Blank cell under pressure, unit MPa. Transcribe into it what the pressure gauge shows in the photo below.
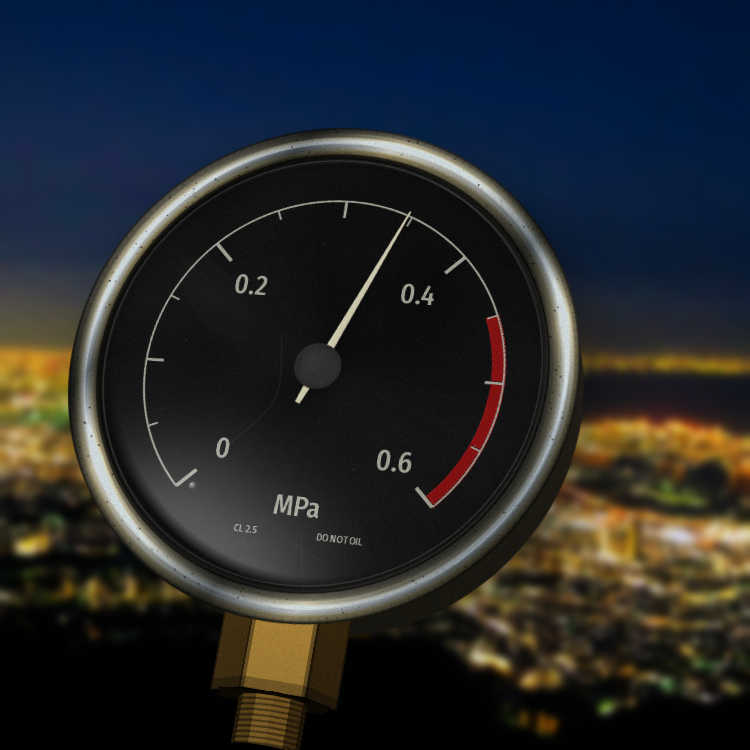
0.35 MPa
